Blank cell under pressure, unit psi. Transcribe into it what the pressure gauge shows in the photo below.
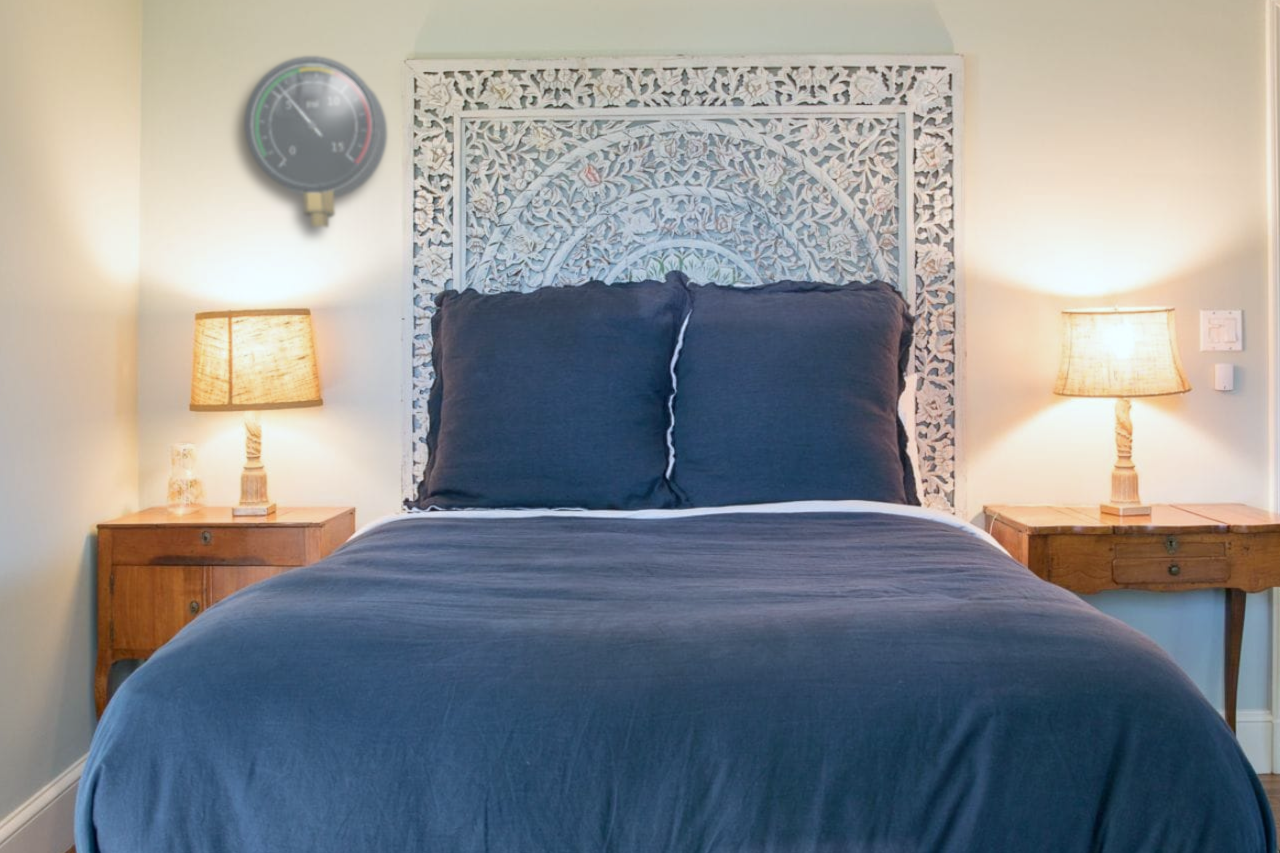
5.5 psi
